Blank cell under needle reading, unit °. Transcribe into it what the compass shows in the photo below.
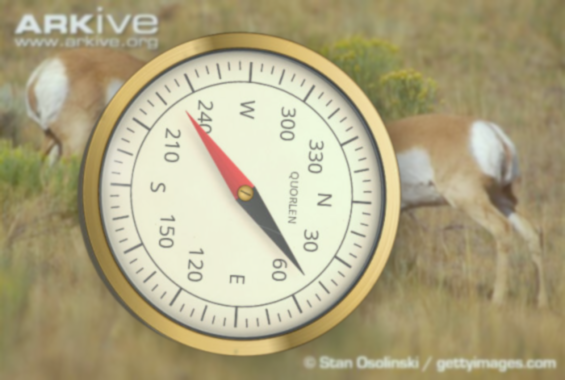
230 °
